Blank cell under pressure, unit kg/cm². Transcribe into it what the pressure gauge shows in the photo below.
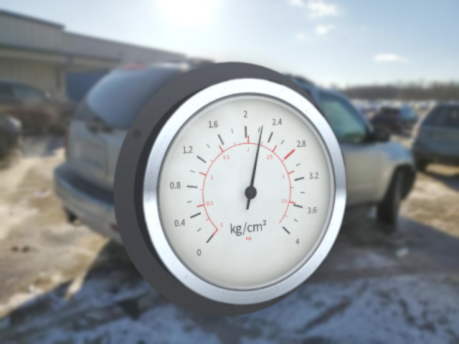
2.2 kg/cm²
